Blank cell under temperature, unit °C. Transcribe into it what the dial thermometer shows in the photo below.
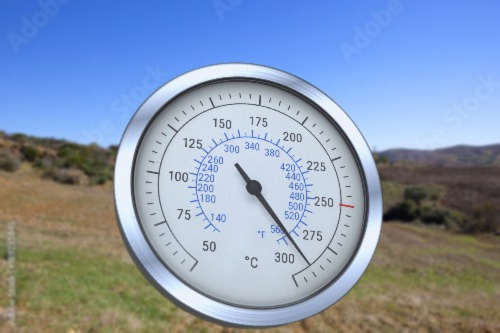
290 °C
